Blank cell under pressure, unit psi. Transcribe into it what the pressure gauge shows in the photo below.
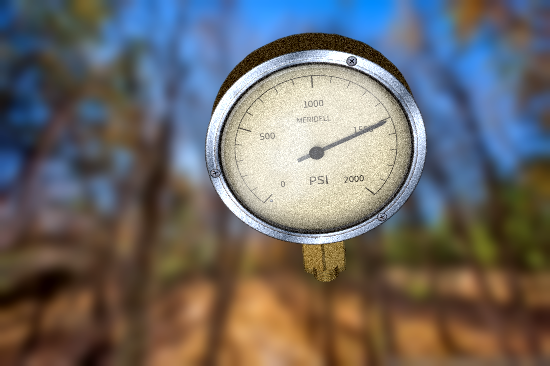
1500 psi
